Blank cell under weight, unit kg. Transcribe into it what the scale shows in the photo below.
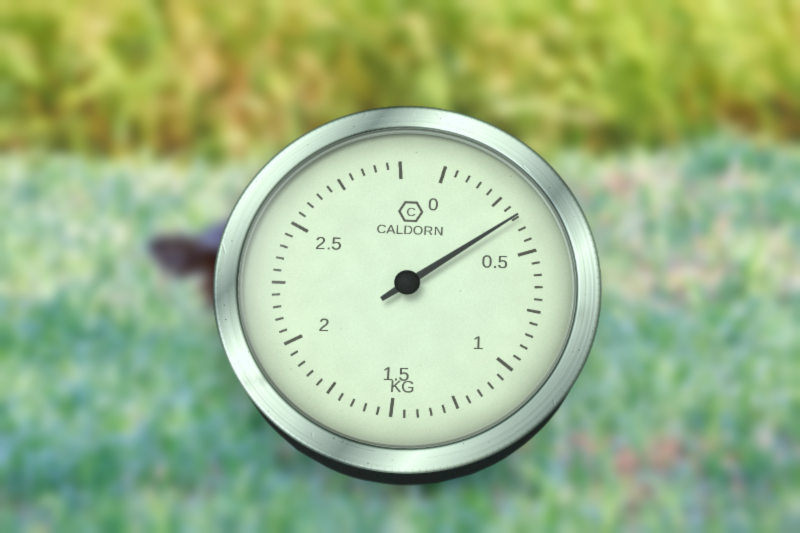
0.35 kg
